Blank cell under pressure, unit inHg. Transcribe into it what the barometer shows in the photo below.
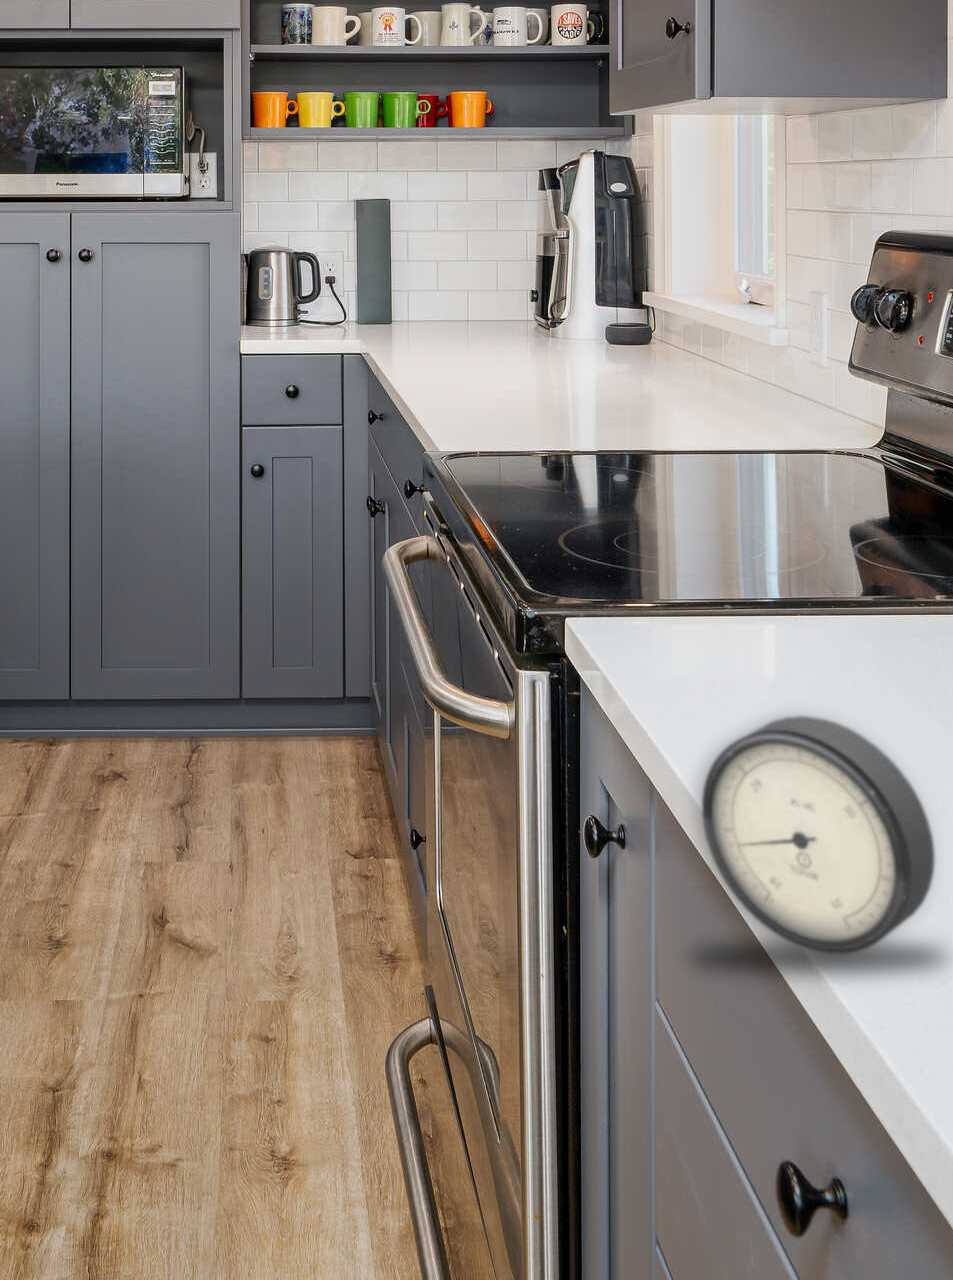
28.4 inHg
